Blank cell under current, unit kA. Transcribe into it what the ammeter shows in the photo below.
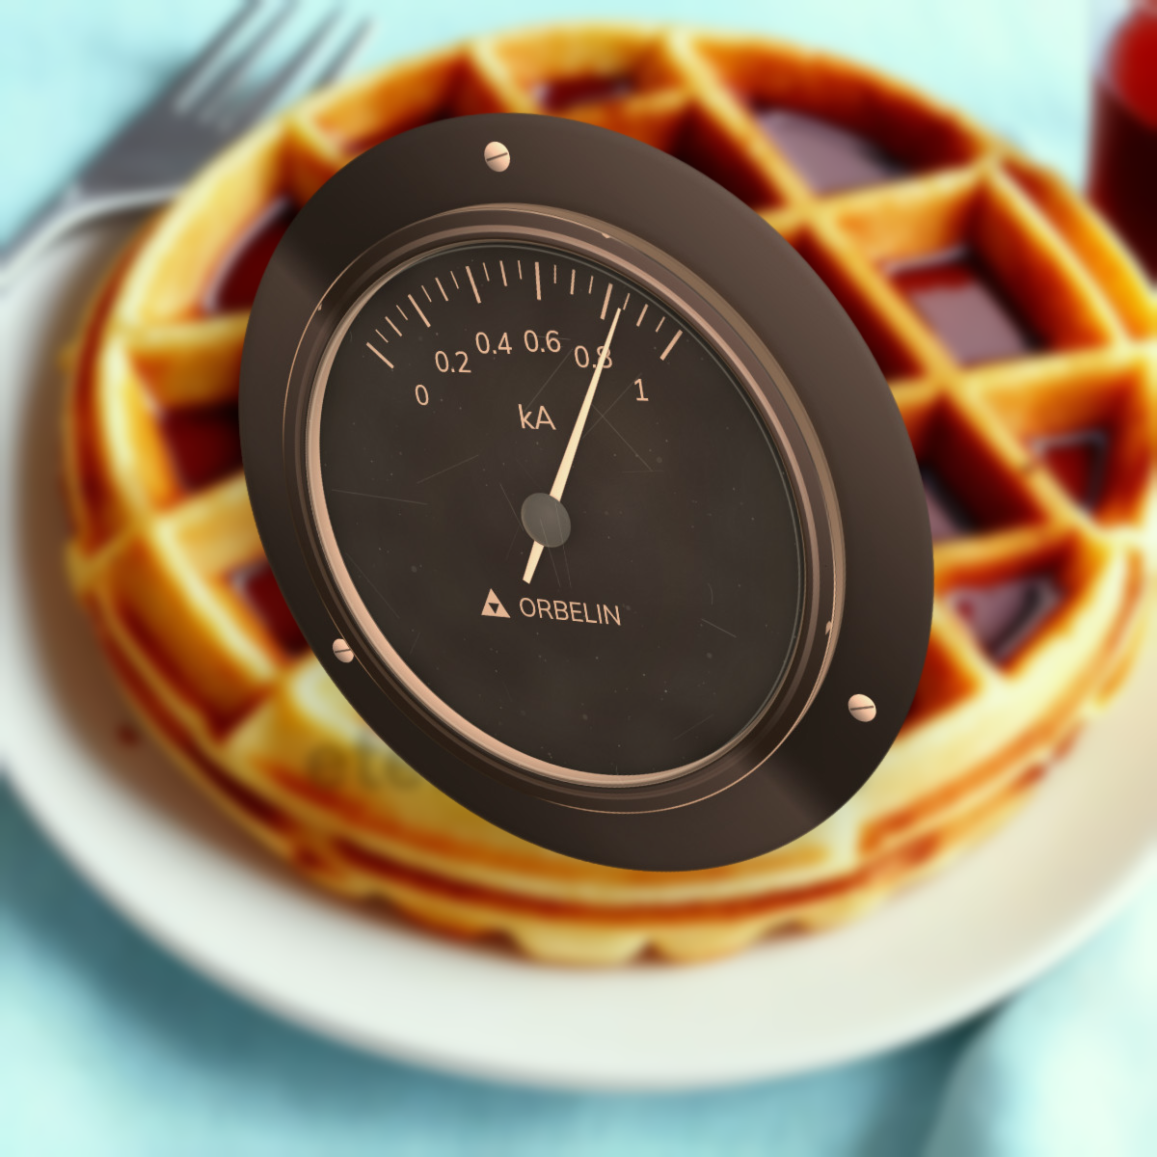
0.85 kA
